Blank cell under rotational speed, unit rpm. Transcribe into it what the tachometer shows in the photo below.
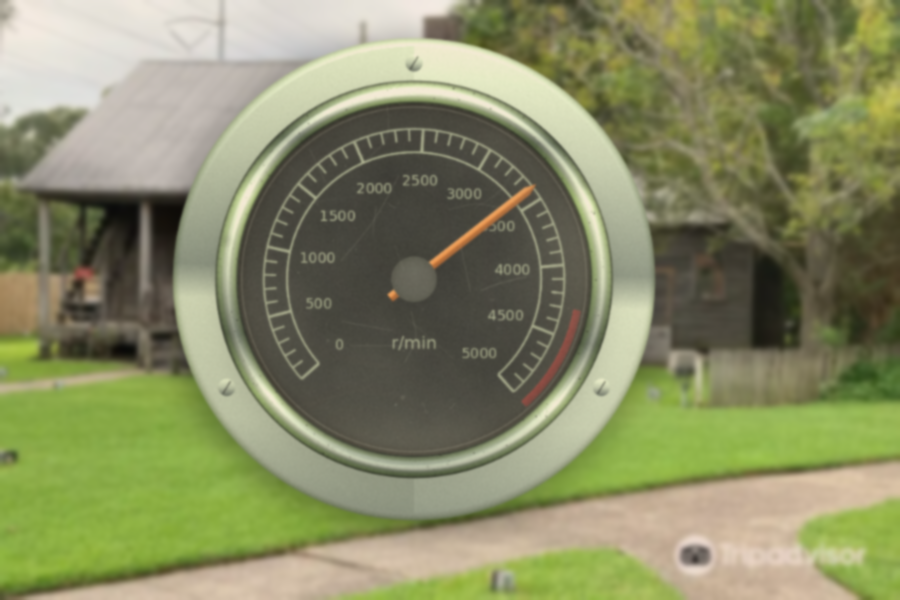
3400 rpm
